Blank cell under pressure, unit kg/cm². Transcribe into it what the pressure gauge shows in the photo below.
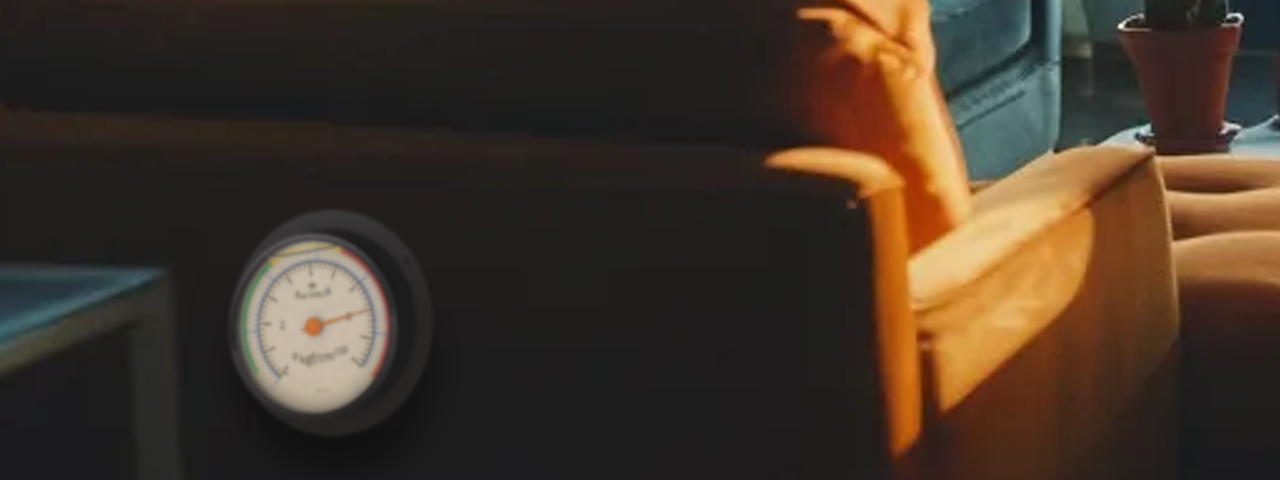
8 kg/cm²
